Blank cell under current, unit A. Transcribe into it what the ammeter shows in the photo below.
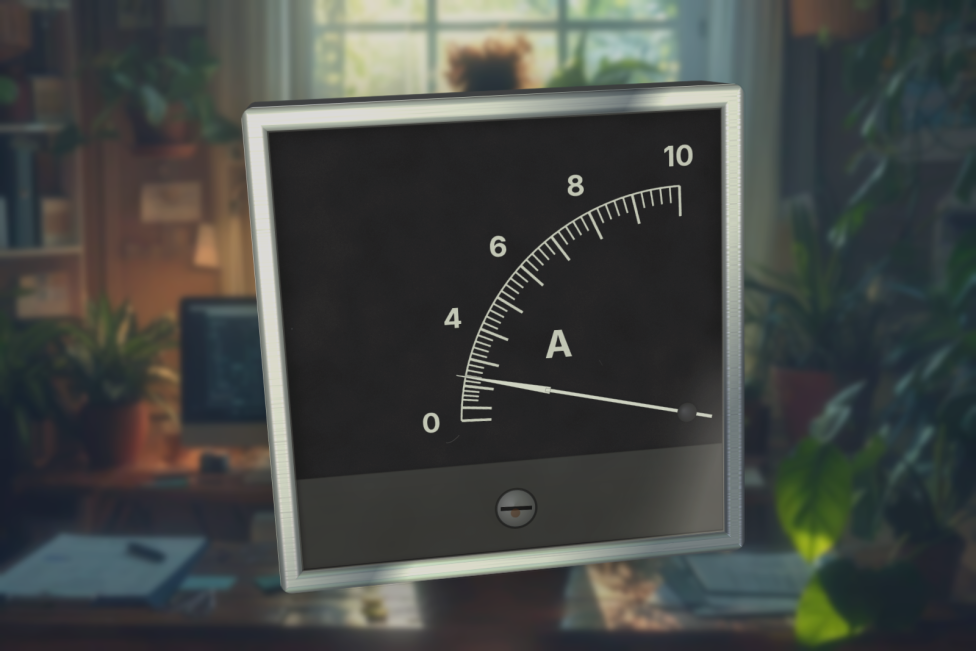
2.4 A
